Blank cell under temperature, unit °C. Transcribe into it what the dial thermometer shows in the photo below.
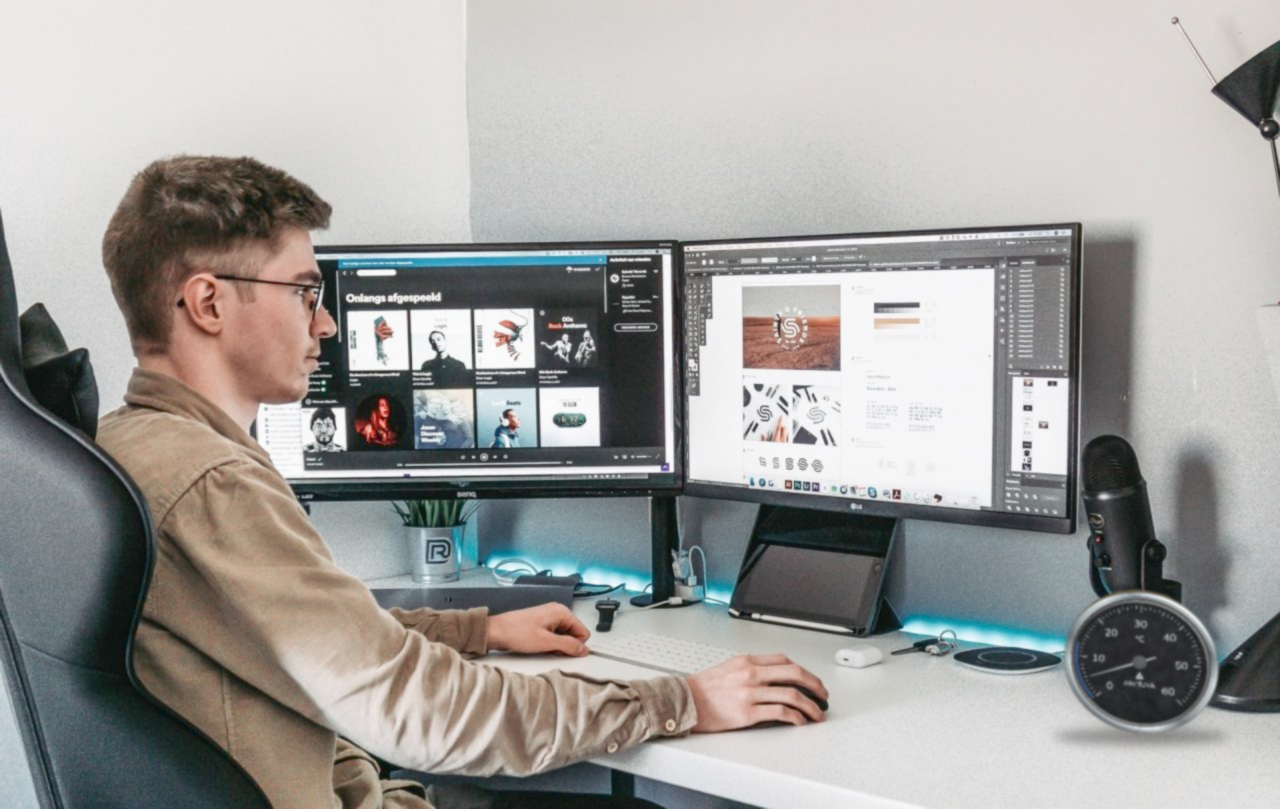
5 °C
